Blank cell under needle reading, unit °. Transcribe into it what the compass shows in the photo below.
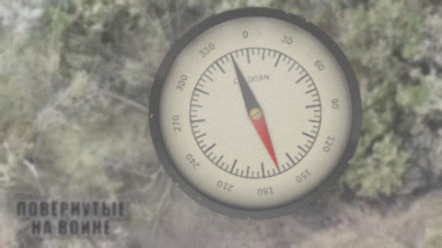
165 °
